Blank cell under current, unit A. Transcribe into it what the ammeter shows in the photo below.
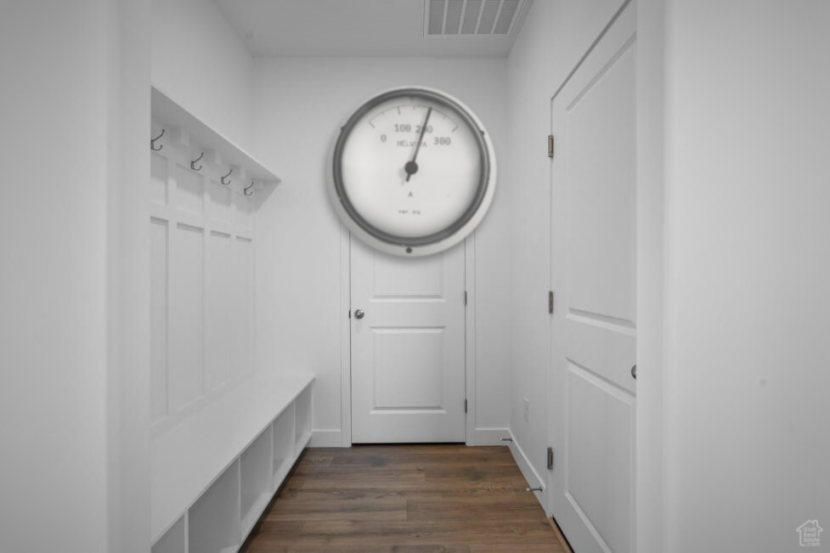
200 A
